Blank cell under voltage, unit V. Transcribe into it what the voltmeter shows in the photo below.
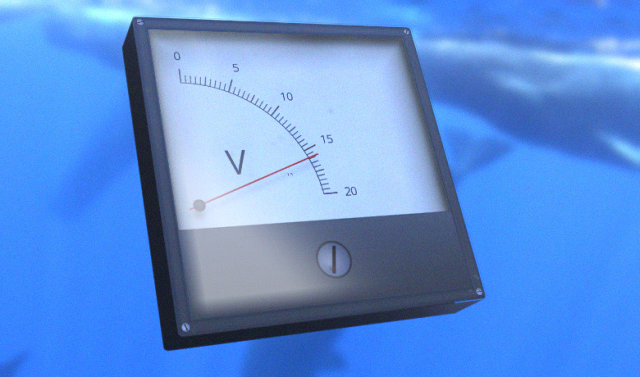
16 V
